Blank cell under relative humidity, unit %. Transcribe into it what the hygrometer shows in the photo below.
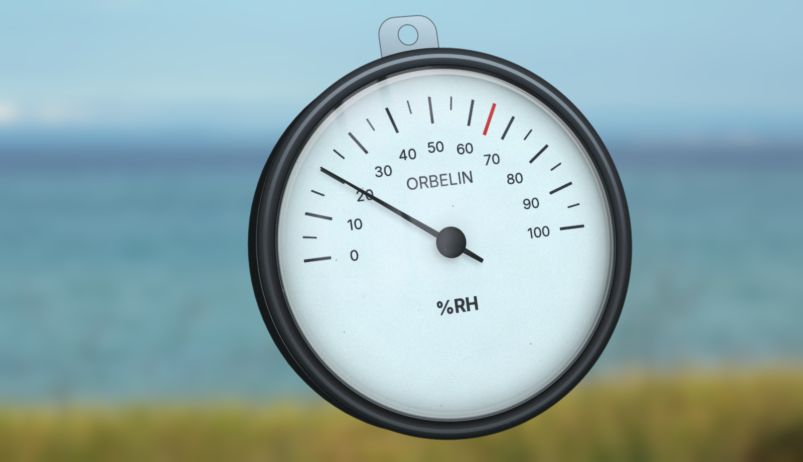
20 %
